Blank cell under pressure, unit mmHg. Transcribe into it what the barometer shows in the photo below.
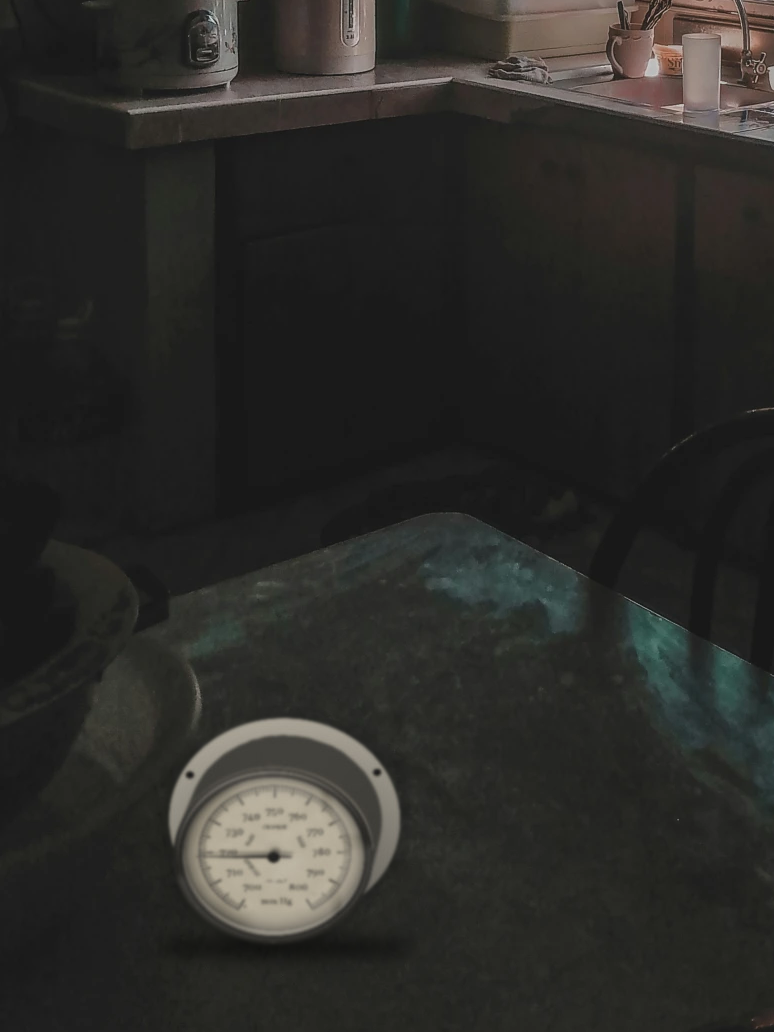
720 mmHg
